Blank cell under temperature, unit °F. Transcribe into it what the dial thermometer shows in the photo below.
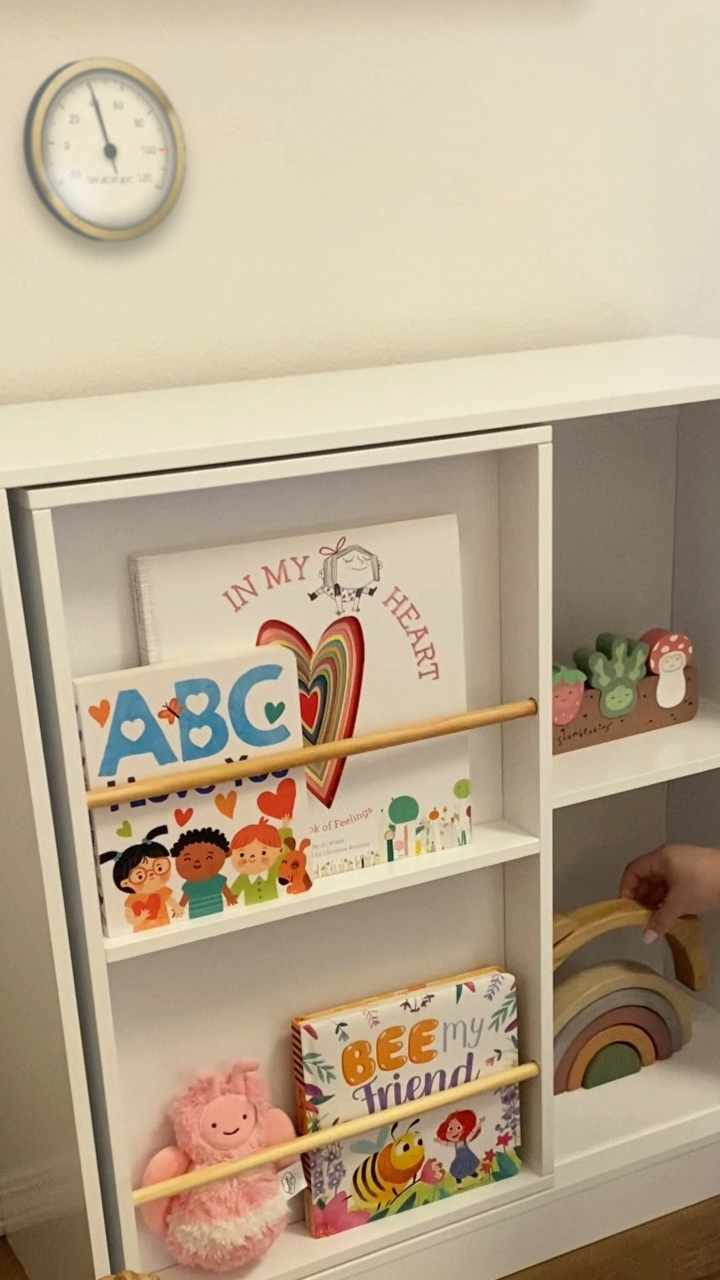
40 °F
